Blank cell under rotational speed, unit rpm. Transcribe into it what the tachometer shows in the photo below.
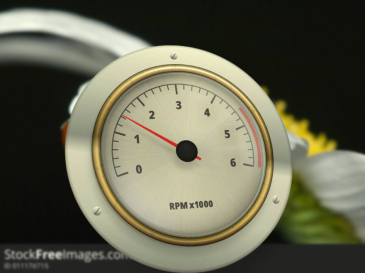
1400 rpm
